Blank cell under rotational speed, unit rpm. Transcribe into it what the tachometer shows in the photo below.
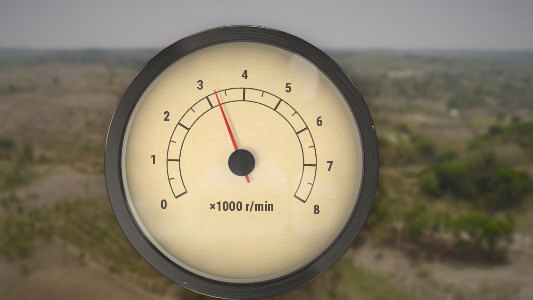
3250 rpm
